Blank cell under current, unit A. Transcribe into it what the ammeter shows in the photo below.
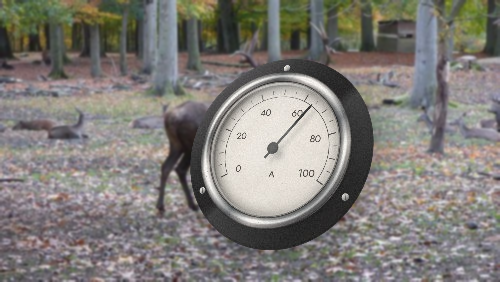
65 A
